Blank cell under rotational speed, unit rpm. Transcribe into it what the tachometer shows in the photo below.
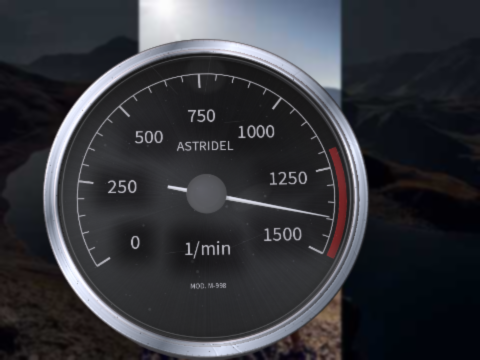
1400 rpm
